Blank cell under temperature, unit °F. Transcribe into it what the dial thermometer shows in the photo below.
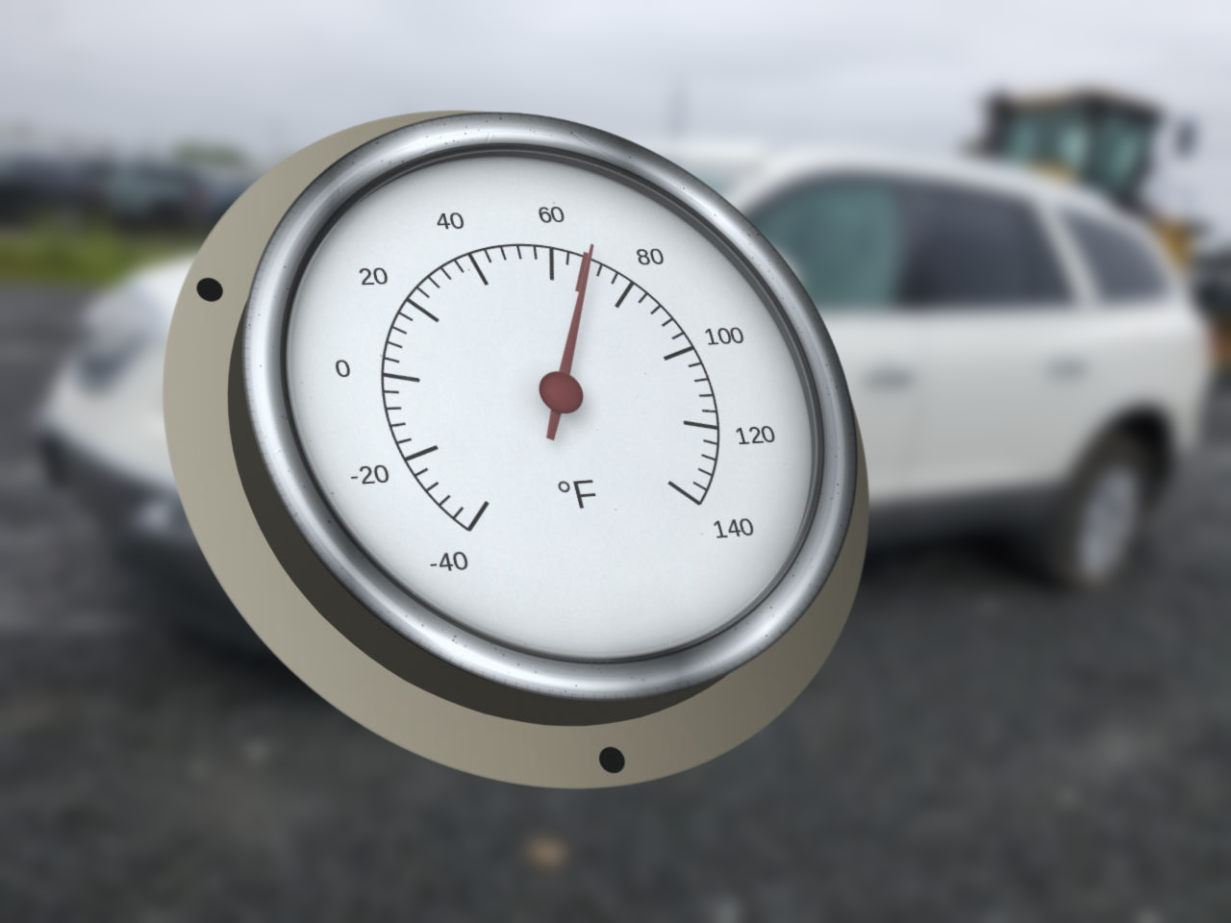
68 °F
